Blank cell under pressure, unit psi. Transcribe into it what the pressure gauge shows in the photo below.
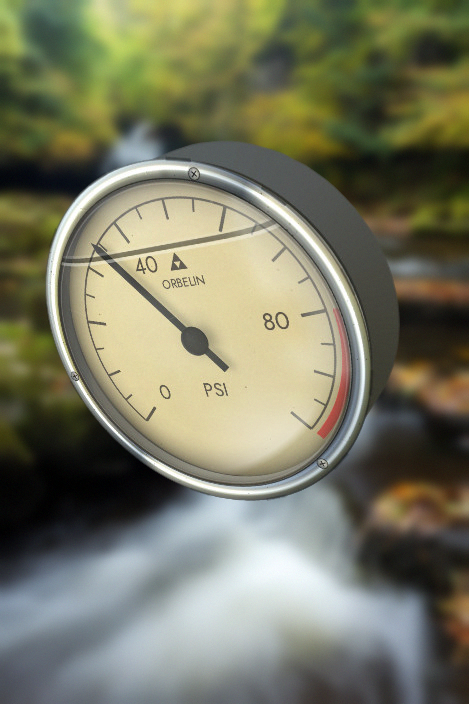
35 psi
